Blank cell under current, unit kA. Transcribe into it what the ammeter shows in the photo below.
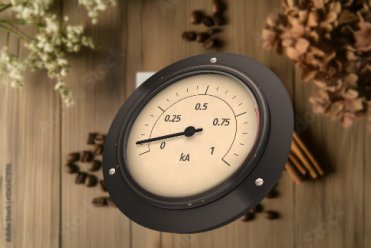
0.05 kA
